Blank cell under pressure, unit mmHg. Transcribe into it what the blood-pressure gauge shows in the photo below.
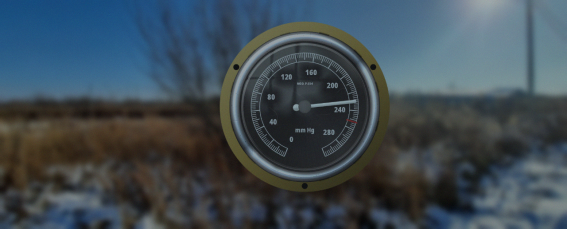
230 mmHg
